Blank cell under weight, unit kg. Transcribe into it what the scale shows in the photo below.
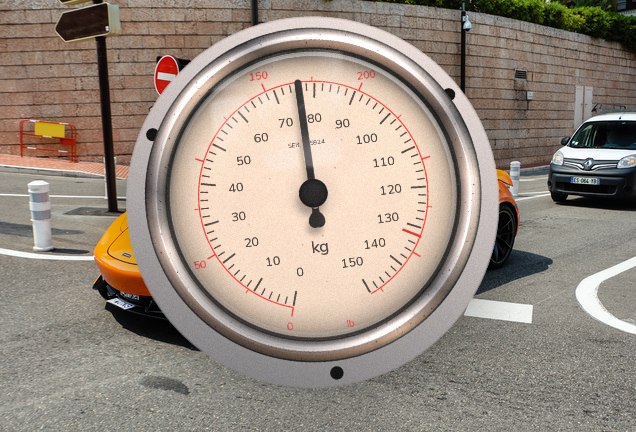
76 kg
